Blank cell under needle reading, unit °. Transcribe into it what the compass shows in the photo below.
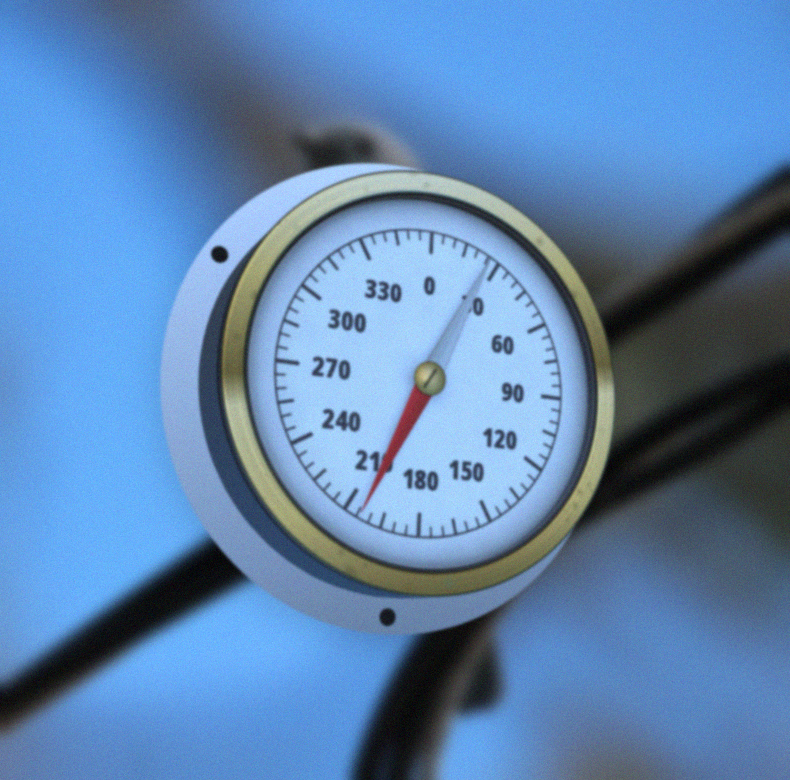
205 °
